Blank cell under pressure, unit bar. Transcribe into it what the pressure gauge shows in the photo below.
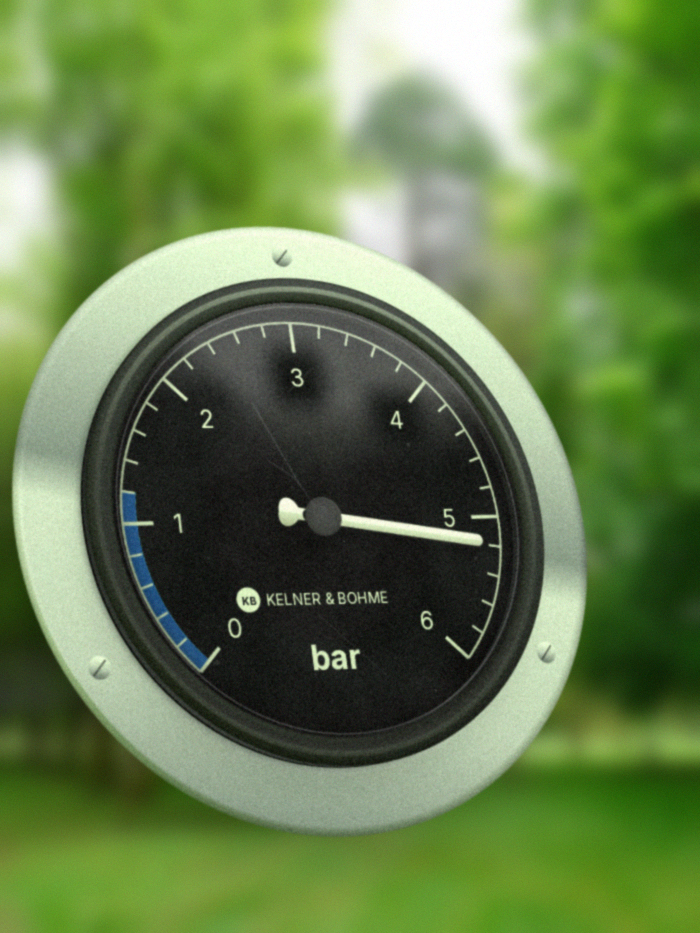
5.2 bar
